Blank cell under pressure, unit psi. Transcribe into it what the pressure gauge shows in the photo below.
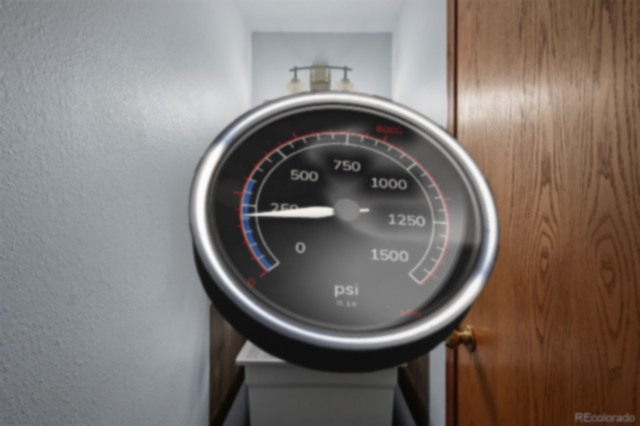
200 psi
